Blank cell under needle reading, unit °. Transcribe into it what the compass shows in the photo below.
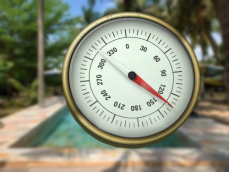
135 °
